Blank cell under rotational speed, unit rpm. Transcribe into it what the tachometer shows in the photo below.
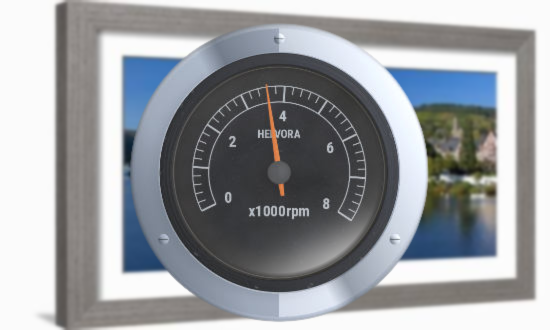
3600 rpm
